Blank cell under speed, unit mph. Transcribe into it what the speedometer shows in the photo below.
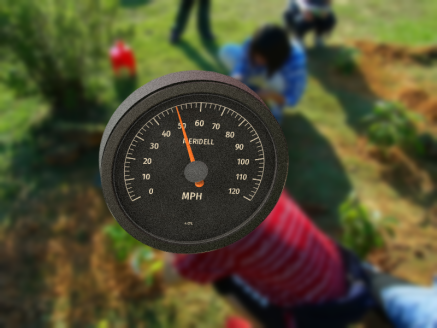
50 mph
